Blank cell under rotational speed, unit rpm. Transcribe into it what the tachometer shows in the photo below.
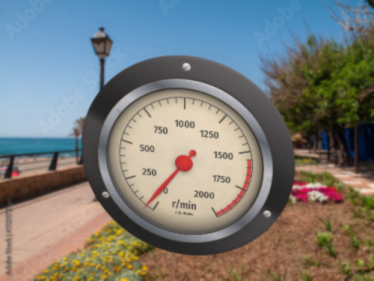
50 rpm
